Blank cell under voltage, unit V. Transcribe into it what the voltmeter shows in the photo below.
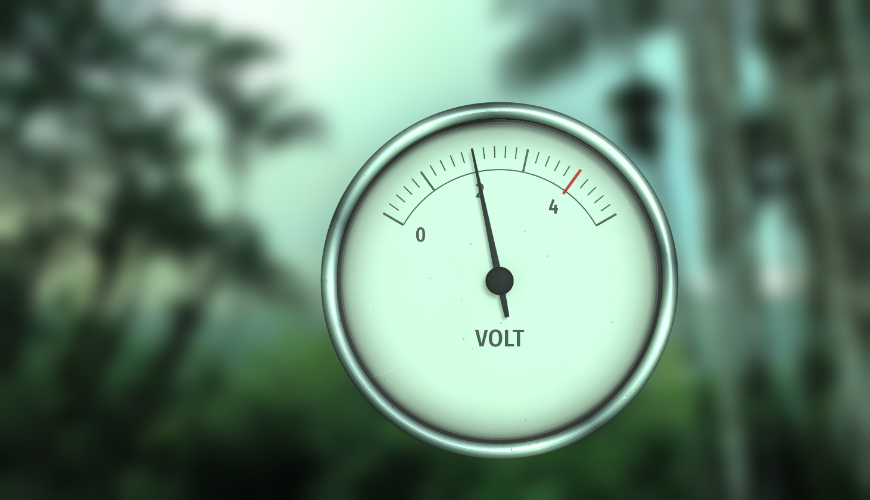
2 V
